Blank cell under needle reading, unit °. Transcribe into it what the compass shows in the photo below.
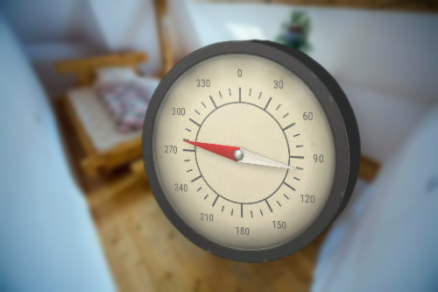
280 °
